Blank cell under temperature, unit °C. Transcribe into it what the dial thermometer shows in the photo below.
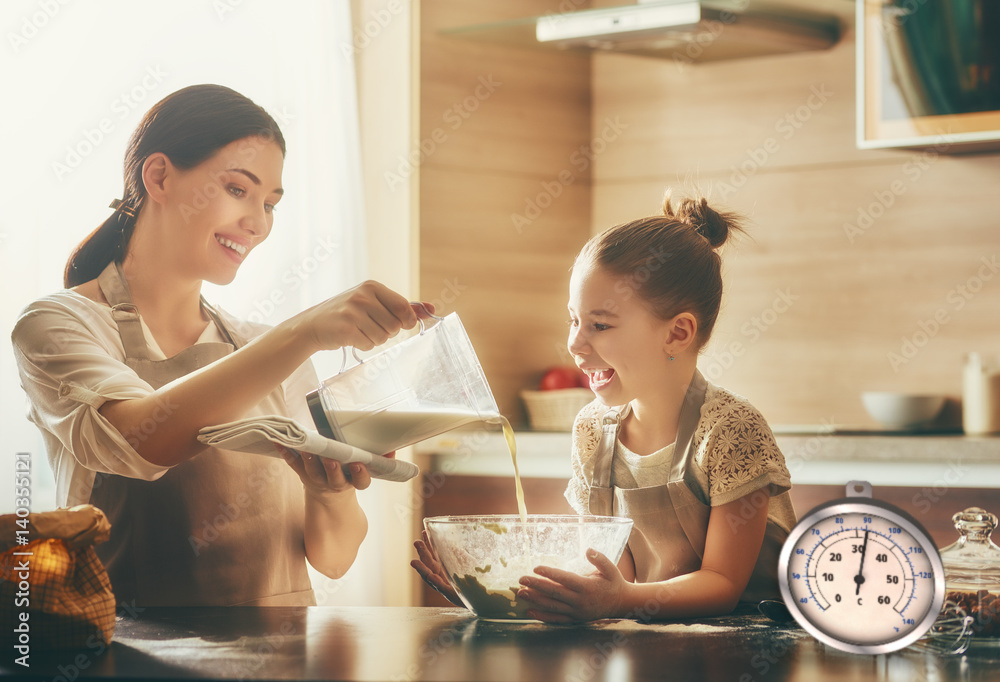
32.5 °C
